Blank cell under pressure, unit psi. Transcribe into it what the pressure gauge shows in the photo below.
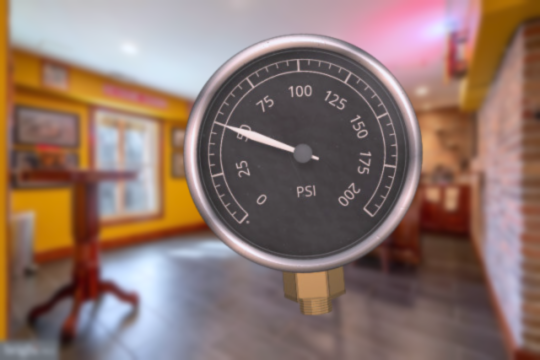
50 psi
